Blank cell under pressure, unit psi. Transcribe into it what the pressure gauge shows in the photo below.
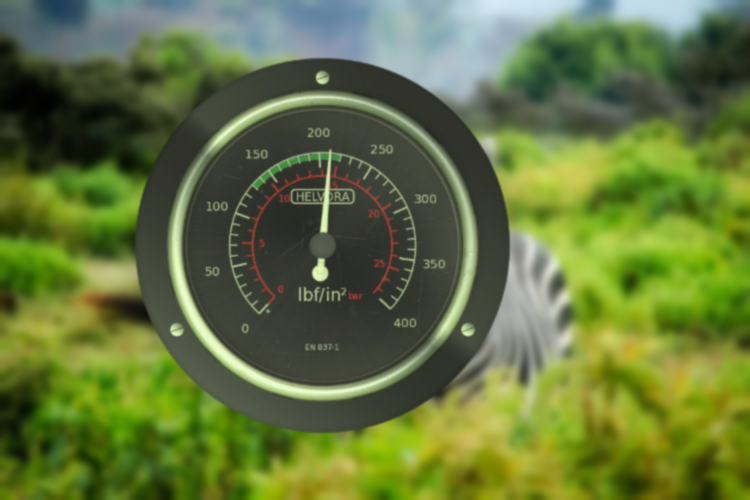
210 psi
